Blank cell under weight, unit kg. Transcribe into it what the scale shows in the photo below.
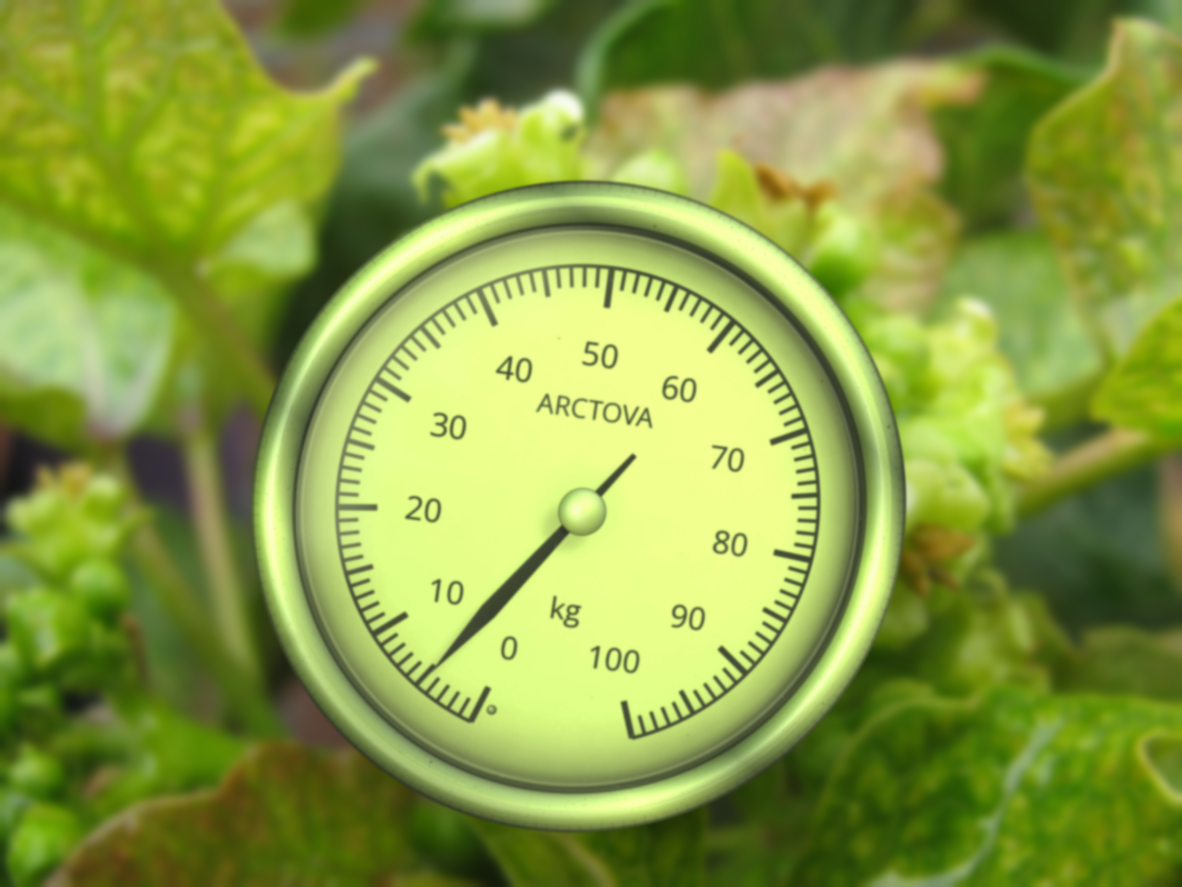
5 kg
